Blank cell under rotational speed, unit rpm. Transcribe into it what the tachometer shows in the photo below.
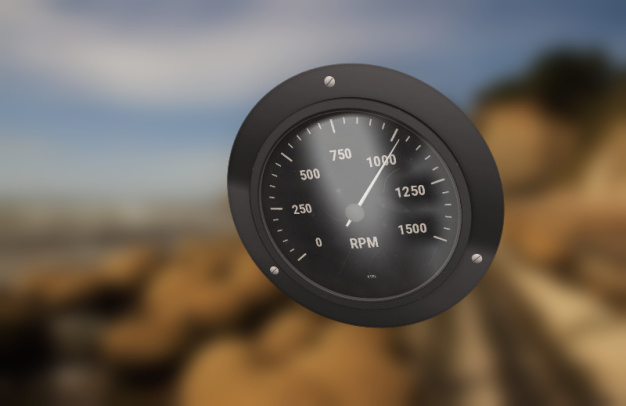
1025 rpm
